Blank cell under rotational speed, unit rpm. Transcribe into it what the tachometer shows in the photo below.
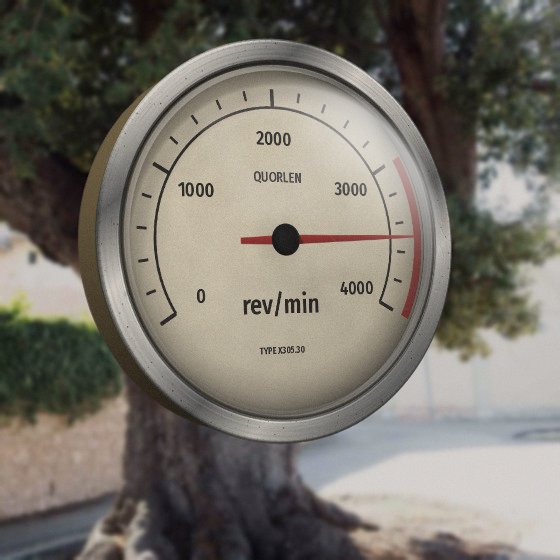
3500 rpm
